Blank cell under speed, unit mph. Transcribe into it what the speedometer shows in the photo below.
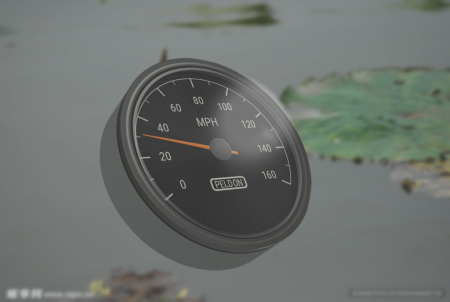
30 mph
